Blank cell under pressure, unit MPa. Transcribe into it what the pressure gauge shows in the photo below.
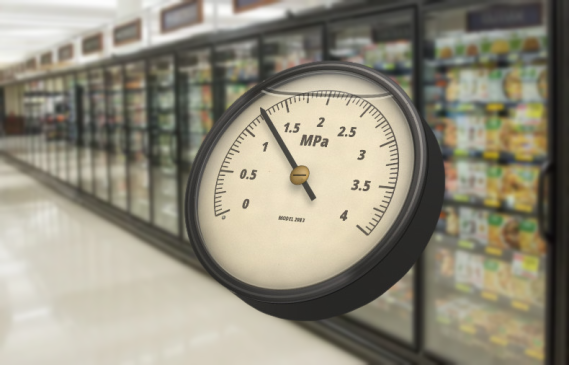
1.25 MPa
